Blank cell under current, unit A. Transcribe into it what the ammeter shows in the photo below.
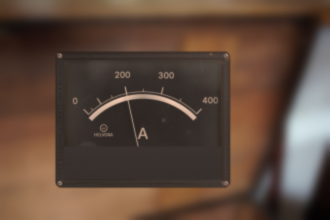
200 A
